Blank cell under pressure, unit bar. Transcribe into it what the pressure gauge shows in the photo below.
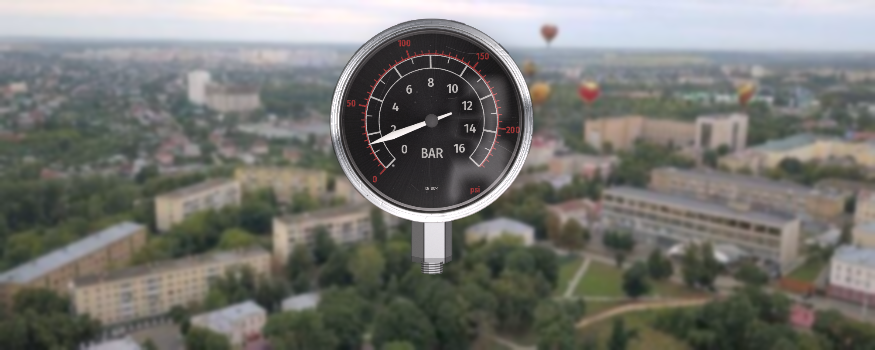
1.5 bar
